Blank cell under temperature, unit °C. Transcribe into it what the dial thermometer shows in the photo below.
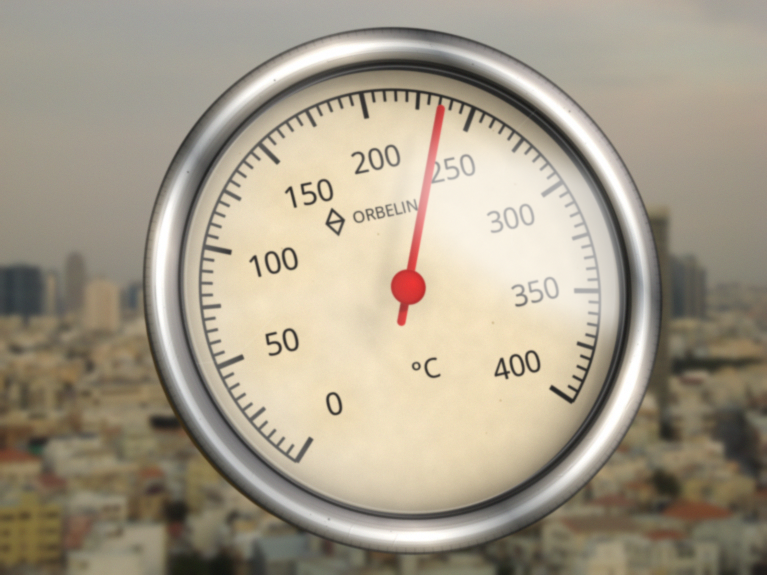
235 °C
